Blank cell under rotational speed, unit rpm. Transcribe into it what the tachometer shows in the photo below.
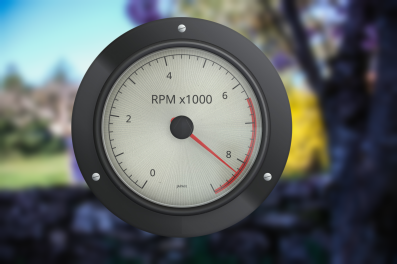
8300 rpm
